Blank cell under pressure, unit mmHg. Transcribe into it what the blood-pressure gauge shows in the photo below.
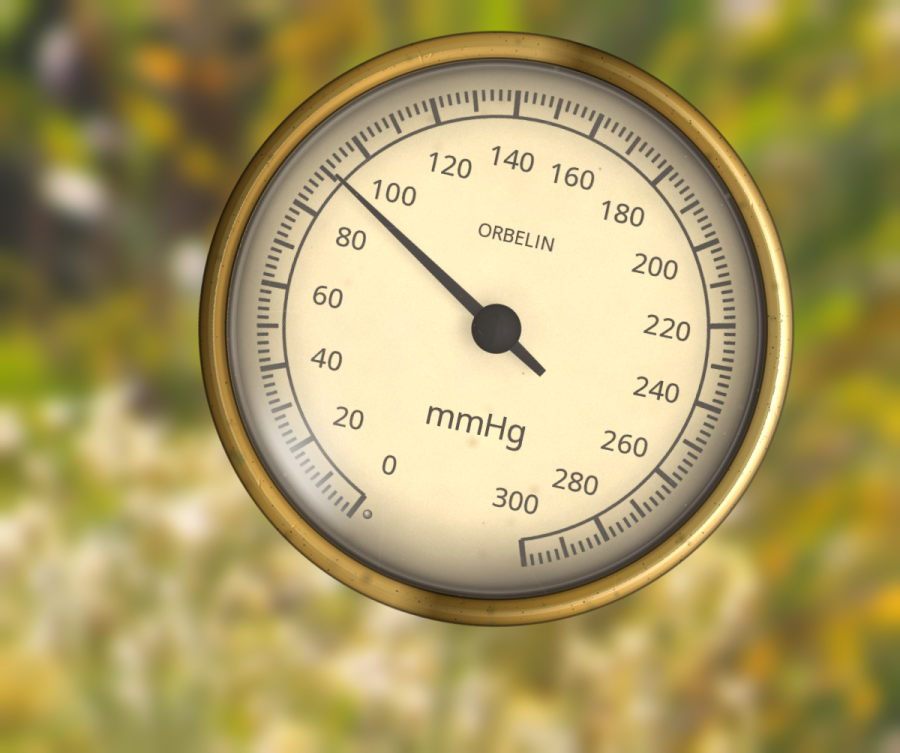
91 mmHg
